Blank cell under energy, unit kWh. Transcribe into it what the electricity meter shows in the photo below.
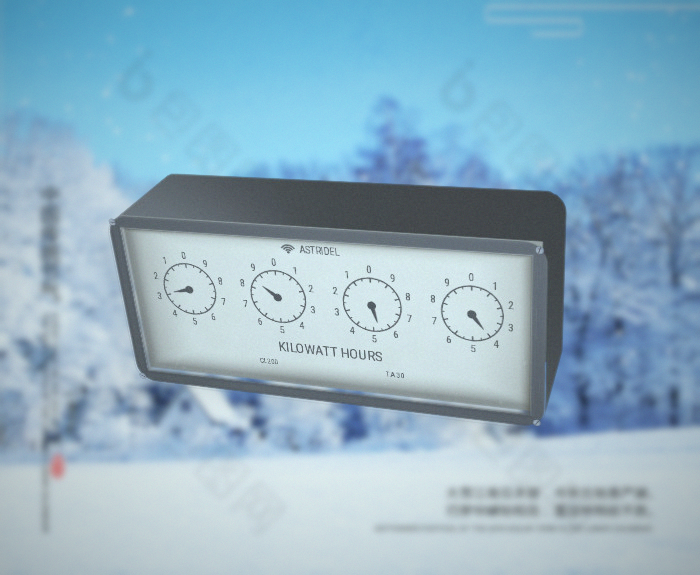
2854 kWh
